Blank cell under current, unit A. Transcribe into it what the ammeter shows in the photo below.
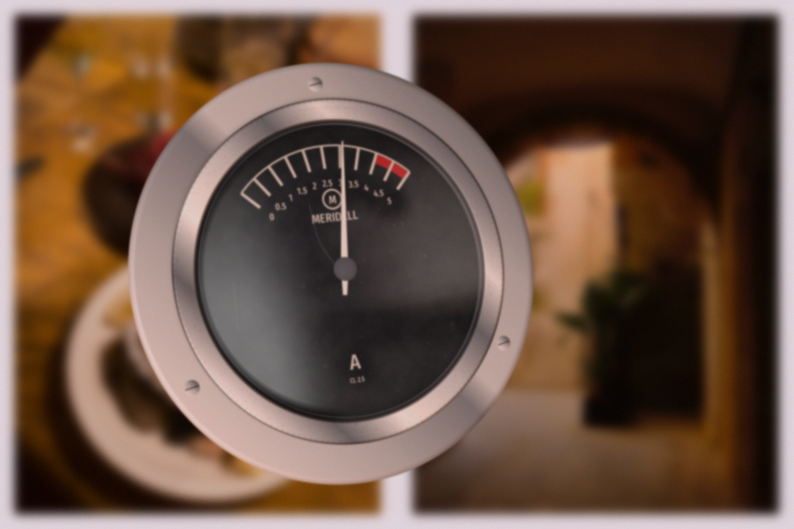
3 A
